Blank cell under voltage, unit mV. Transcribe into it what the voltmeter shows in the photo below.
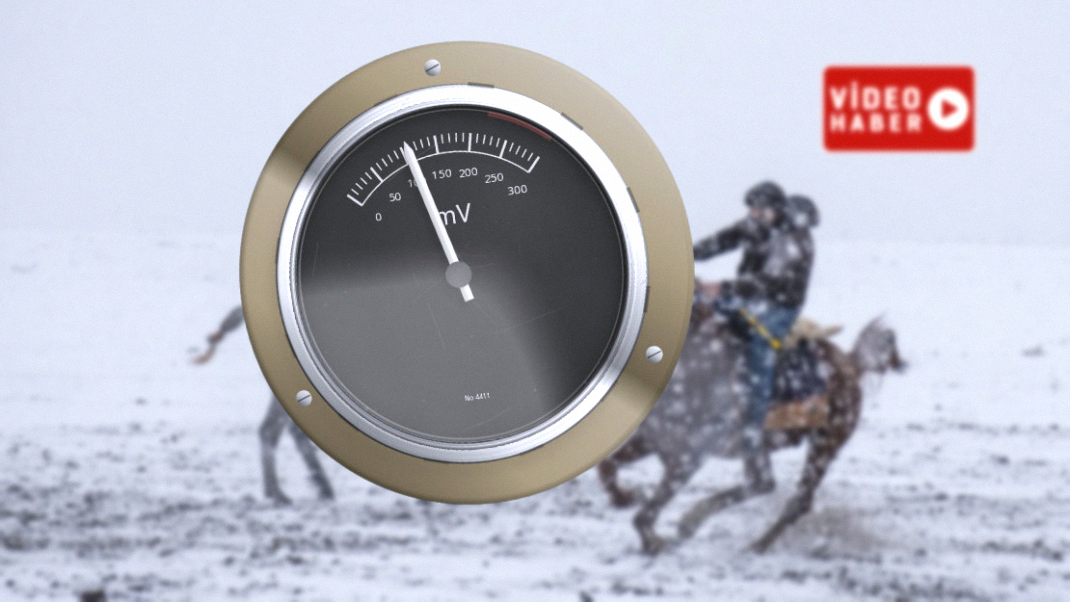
110 mV
